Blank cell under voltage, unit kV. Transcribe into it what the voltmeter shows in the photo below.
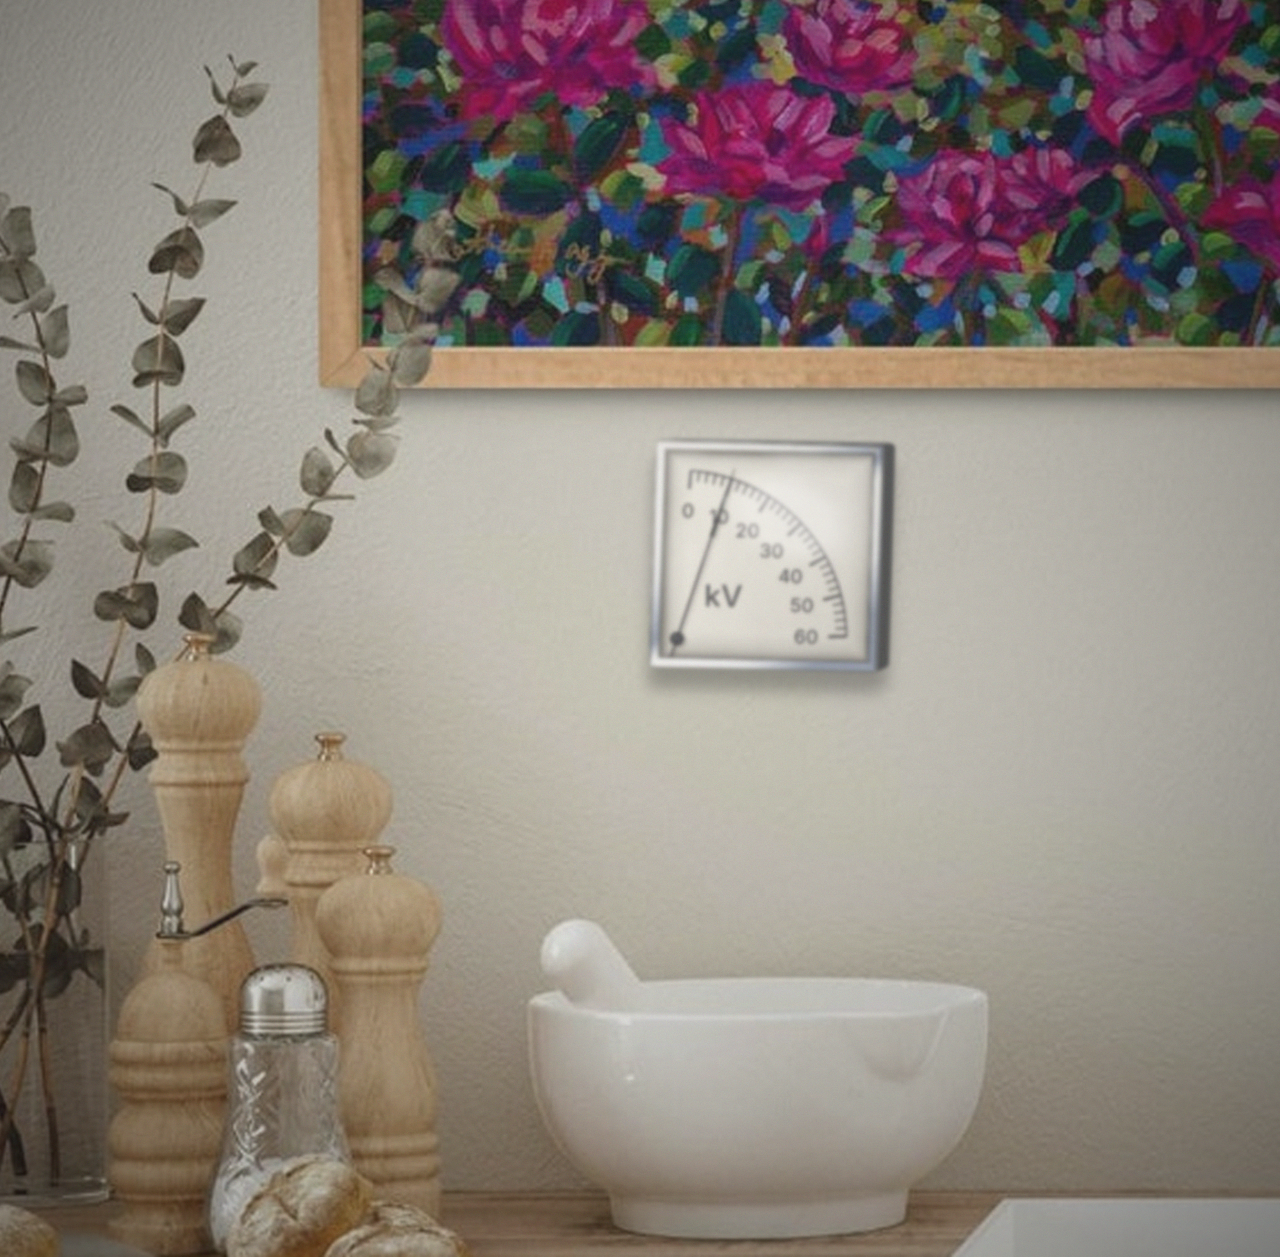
10 kV
